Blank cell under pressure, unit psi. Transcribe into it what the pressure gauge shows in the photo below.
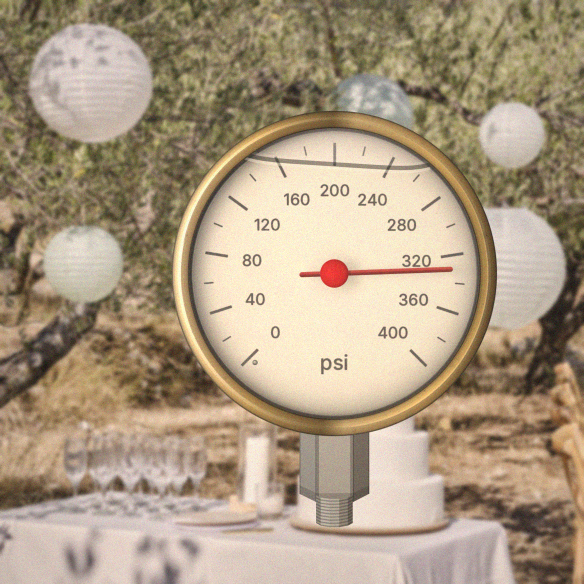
330 psi
